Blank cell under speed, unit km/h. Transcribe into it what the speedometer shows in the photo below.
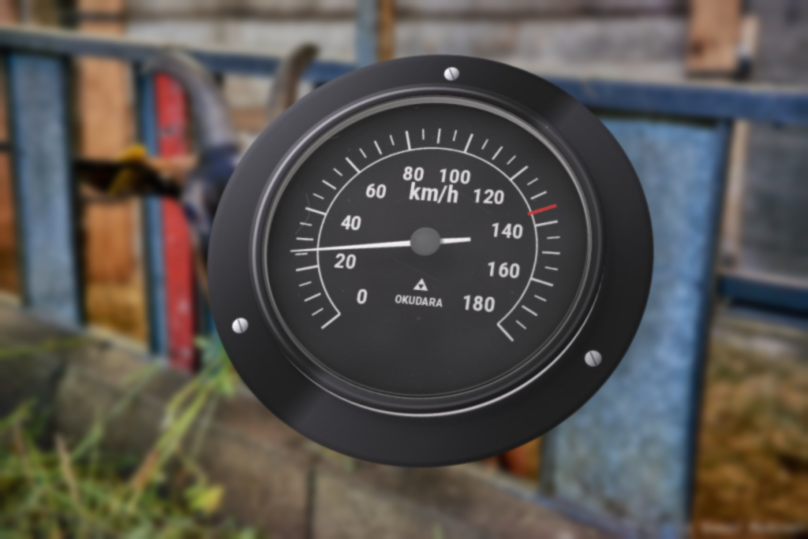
25 km/h
